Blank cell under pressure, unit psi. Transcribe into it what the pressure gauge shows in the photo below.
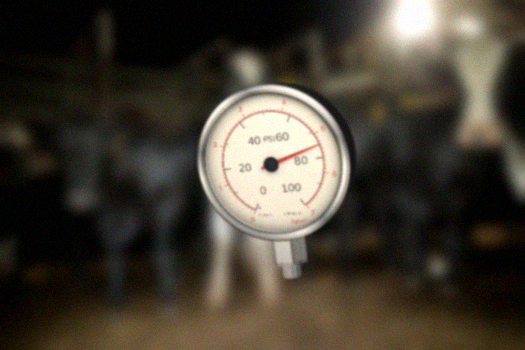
75 psi
